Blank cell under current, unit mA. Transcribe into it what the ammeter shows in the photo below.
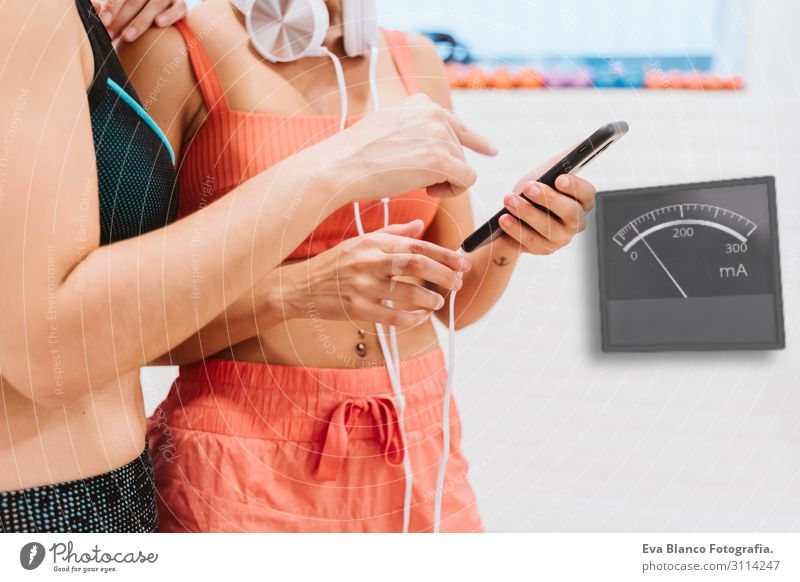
100 mA
